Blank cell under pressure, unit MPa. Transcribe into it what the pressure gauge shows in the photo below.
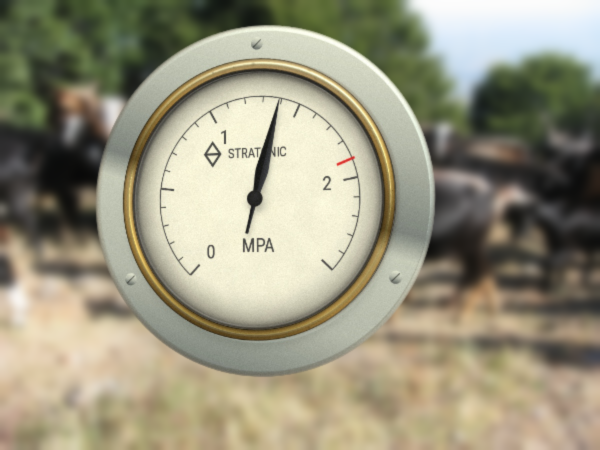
1.4 MPa
